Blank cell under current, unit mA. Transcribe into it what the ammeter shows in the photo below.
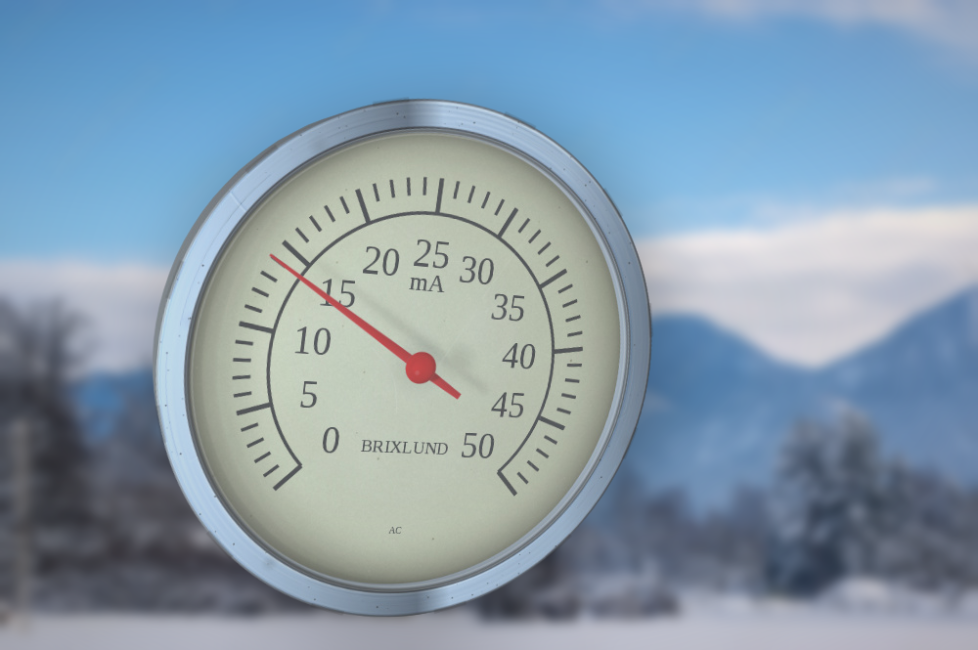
14 mA
